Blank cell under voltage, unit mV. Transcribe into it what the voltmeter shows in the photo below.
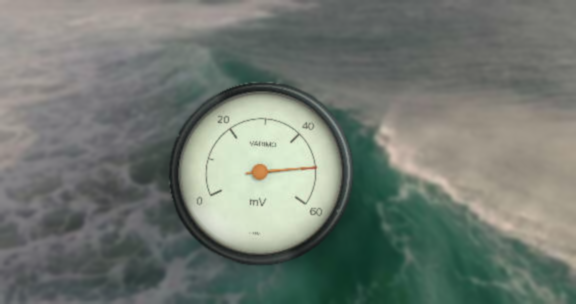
50 mV
